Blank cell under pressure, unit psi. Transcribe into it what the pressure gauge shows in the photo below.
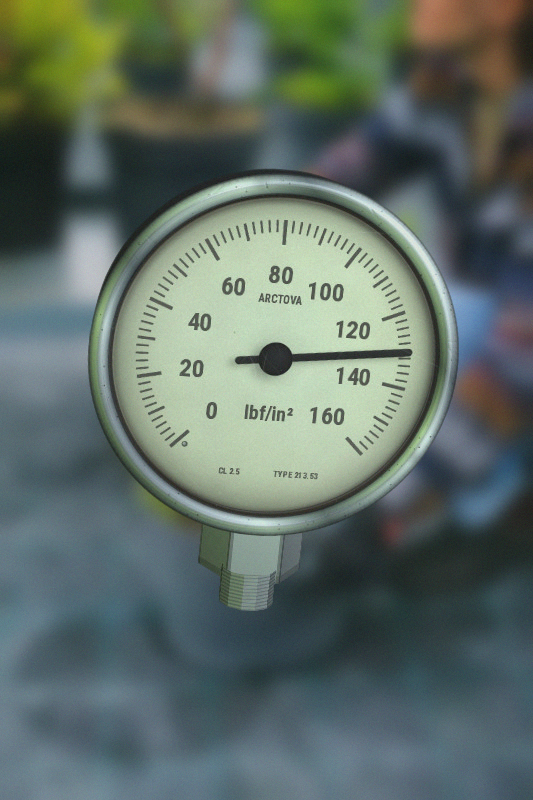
130 psi
